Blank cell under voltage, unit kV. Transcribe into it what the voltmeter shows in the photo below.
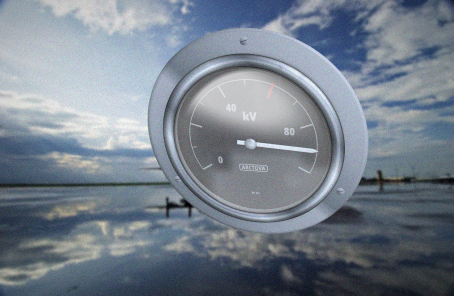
90 kV
